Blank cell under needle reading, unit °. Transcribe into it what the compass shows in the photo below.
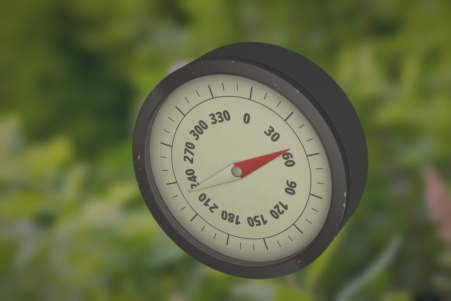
50 °
